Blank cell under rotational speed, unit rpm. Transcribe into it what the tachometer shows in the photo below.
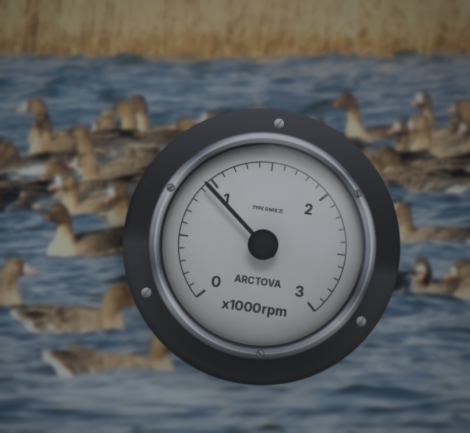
950 rpm
